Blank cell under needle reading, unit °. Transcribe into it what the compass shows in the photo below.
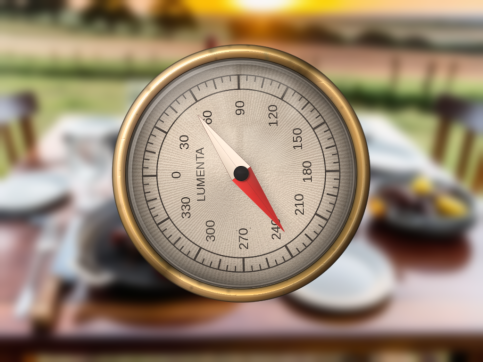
235 °
